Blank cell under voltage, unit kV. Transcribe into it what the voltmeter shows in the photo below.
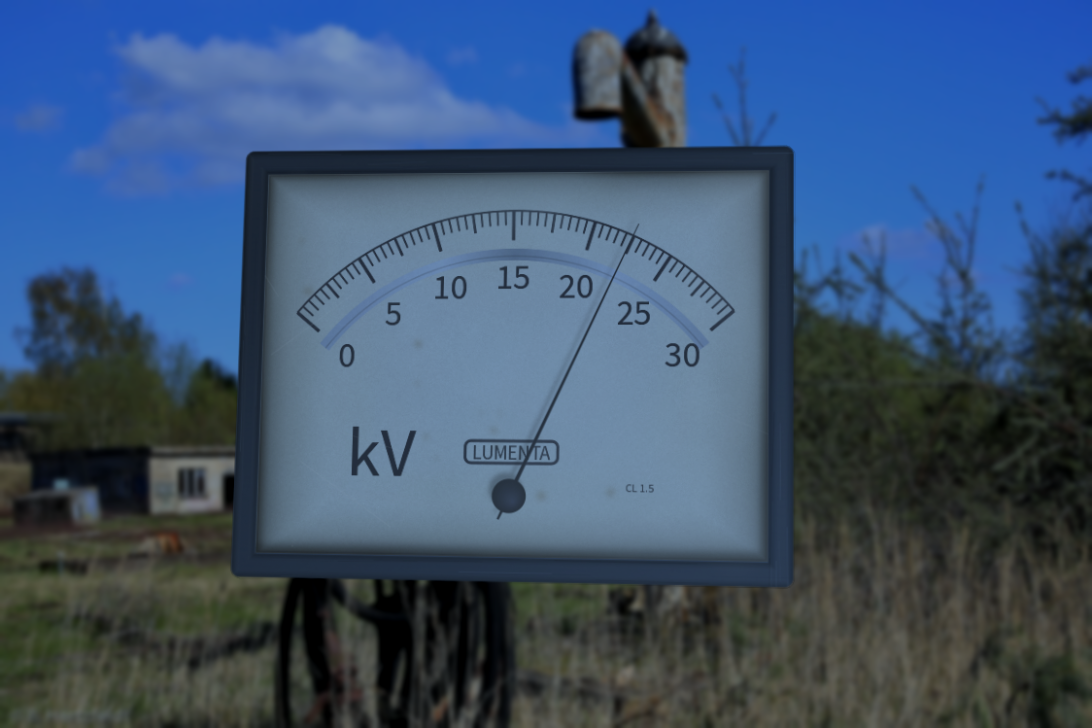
22.5 kV
